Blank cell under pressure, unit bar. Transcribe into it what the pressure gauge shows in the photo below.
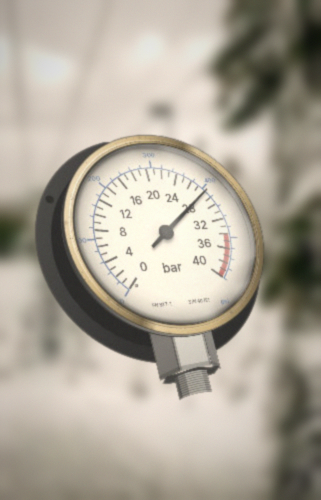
28 bar
